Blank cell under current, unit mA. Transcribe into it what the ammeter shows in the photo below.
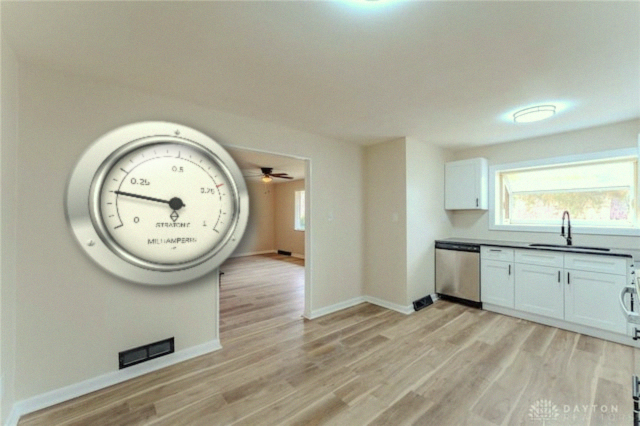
0.15 mA
